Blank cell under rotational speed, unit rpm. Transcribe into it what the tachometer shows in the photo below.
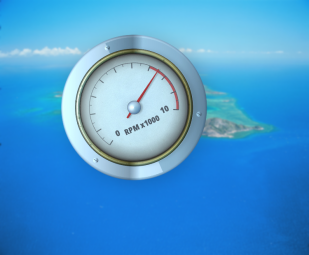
7500 rpm
